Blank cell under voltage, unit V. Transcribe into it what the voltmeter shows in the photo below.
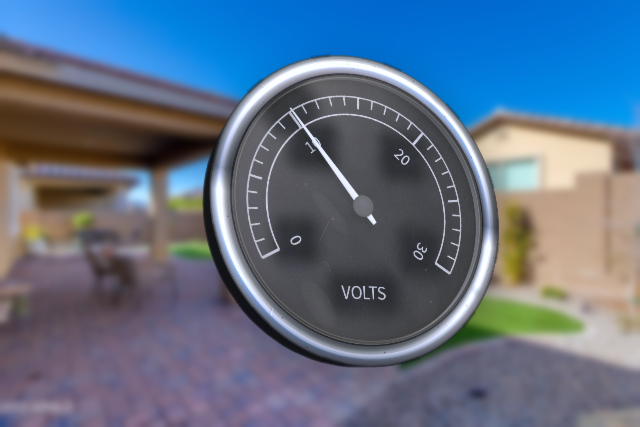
10 V
